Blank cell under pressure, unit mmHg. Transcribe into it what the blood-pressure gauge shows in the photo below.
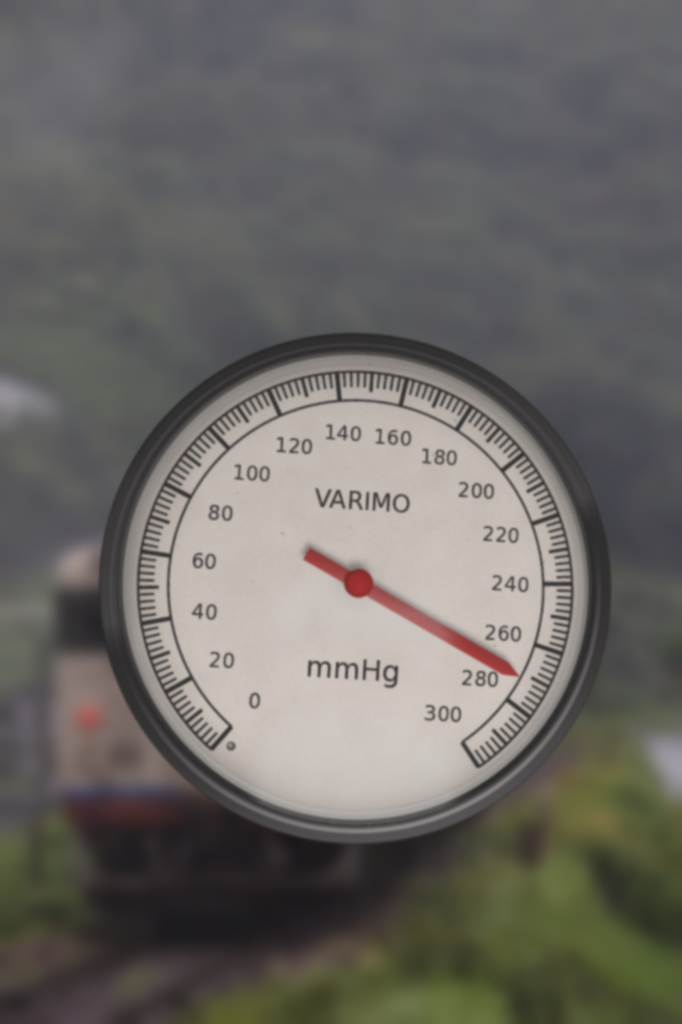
272 mmHg
